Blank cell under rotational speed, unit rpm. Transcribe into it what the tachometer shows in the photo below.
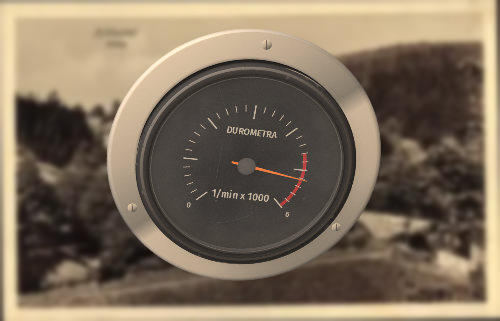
5200 rpm
